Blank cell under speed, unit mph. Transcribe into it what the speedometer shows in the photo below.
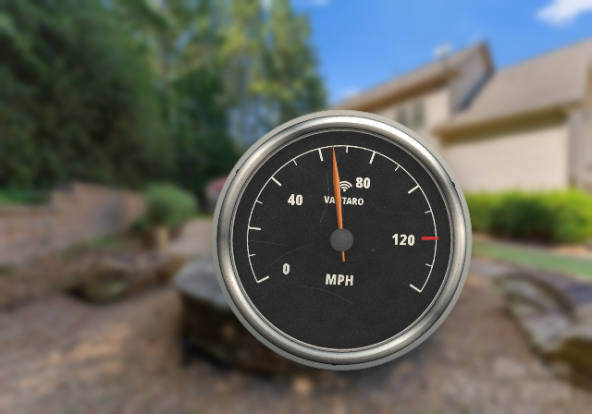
65 mph
